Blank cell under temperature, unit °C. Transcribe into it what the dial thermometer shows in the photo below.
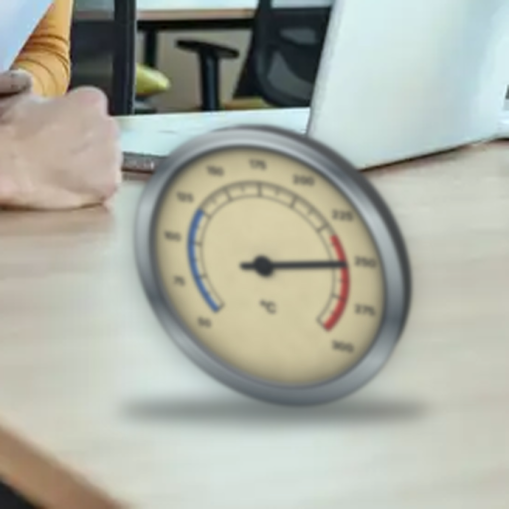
250 °C
